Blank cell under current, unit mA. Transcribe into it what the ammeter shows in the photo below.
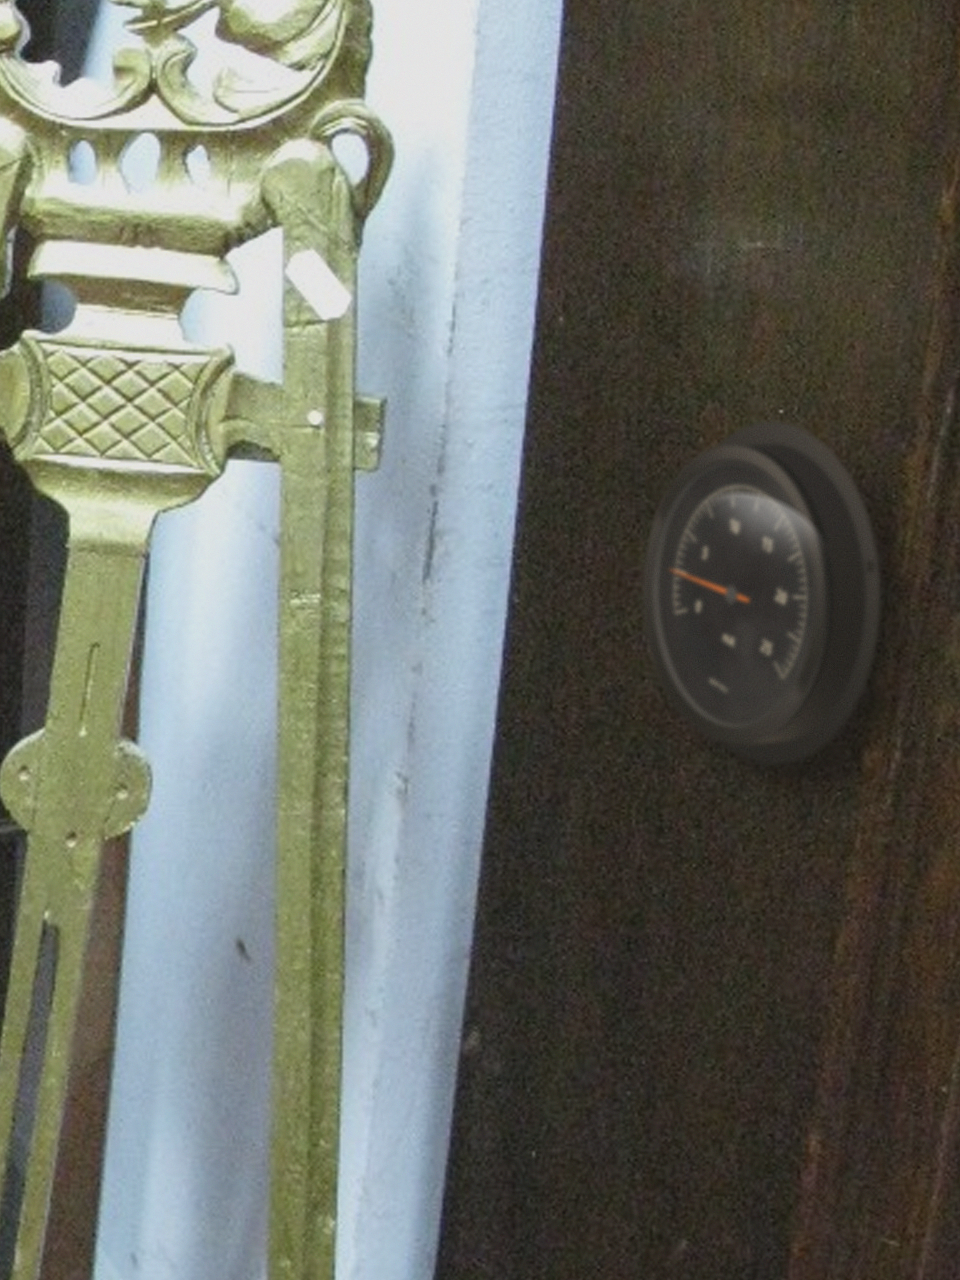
2.5 mA
